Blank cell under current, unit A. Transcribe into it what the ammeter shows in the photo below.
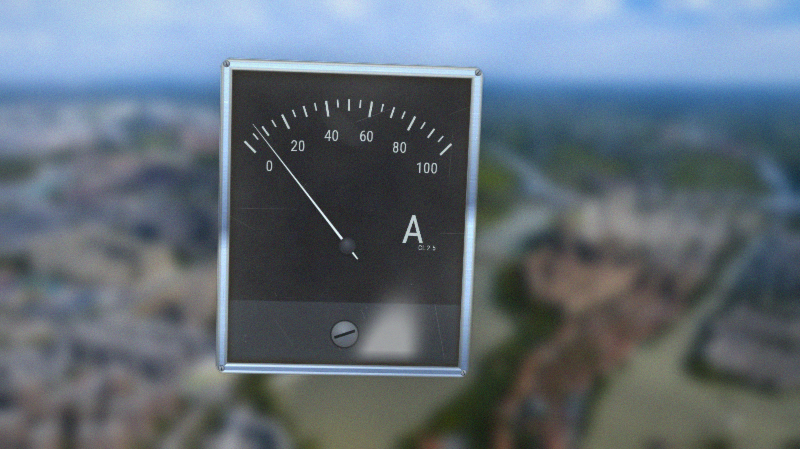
7.5 A
